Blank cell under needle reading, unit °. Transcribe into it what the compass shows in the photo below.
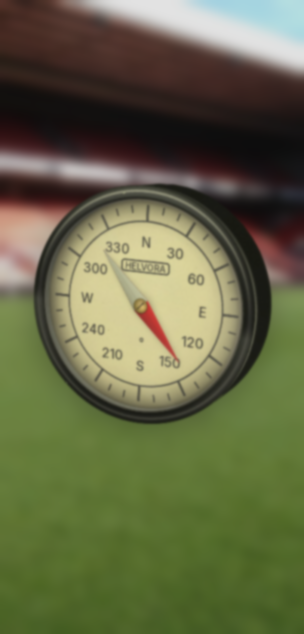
140 °
